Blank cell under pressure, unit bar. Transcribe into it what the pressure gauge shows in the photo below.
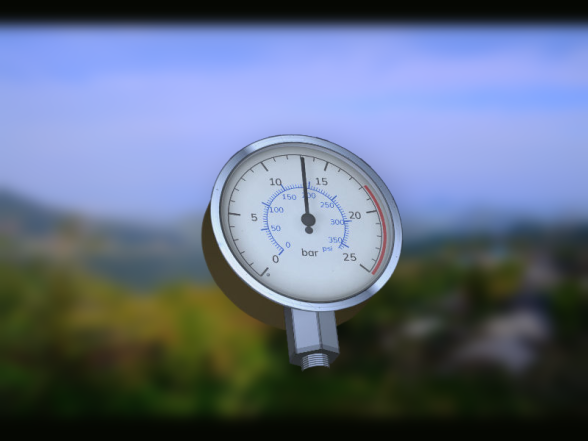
13 bar
